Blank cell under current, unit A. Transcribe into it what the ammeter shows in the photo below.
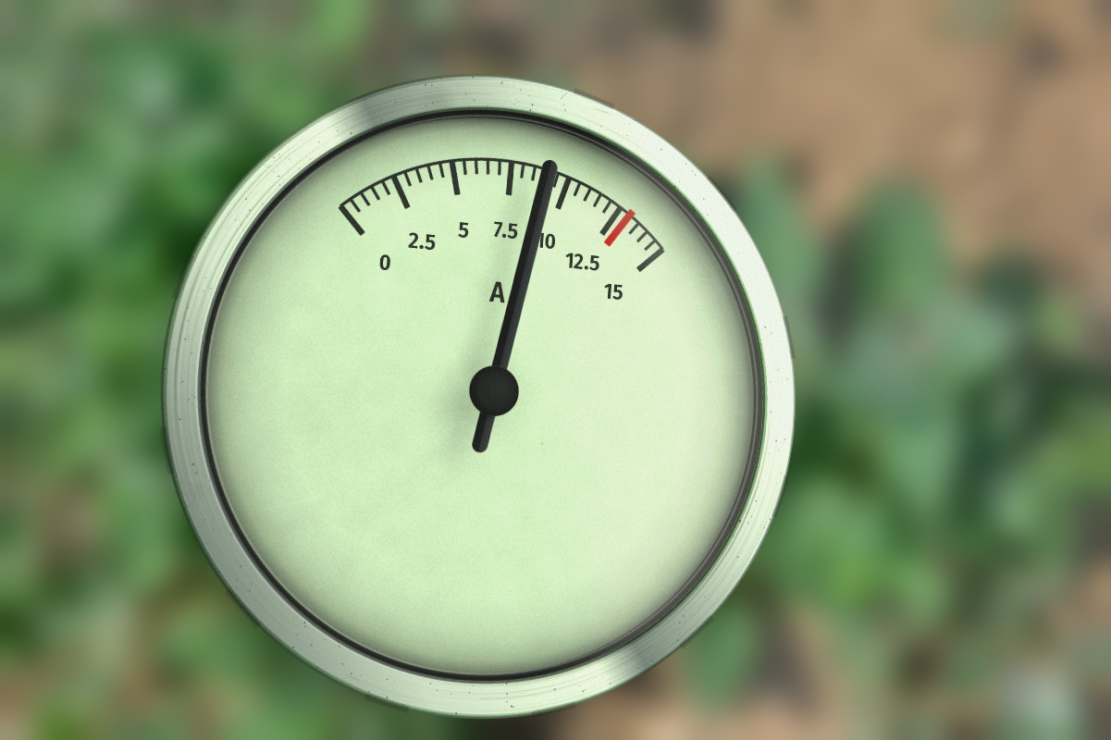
9 A
